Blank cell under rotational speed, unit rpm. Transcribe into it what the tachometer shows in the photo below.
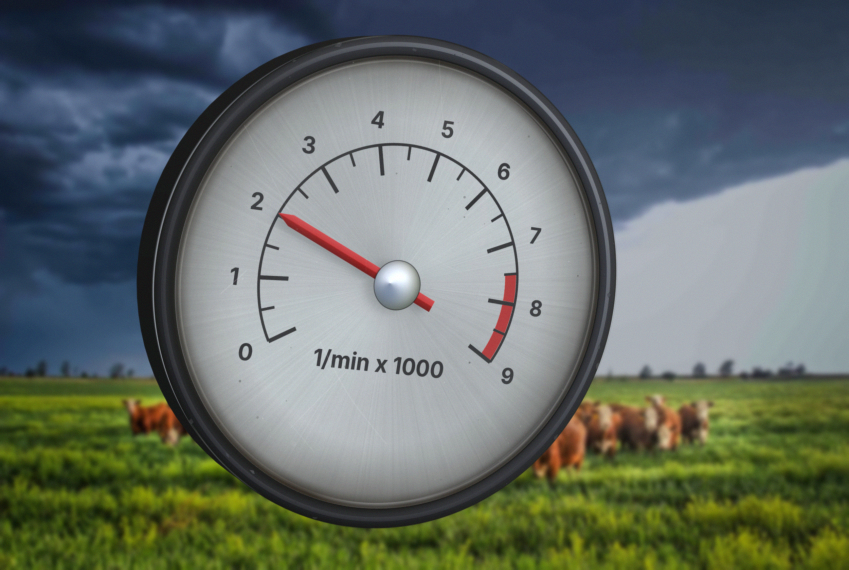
2000 rpm
